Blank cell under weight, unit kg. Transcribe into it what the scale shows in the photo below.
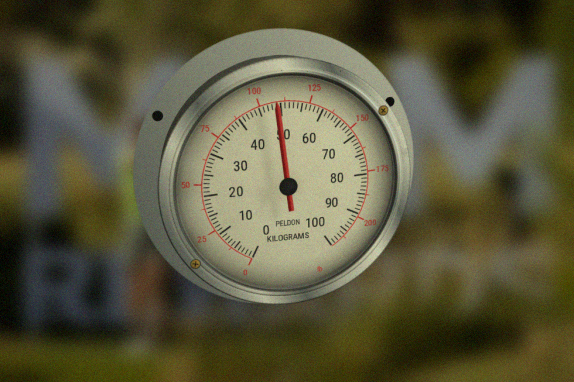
49 kg
